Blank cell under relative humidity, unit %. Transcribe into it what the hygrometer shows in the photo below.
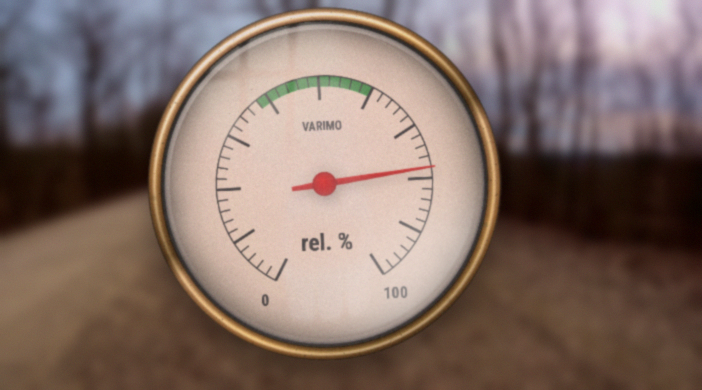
78 %
